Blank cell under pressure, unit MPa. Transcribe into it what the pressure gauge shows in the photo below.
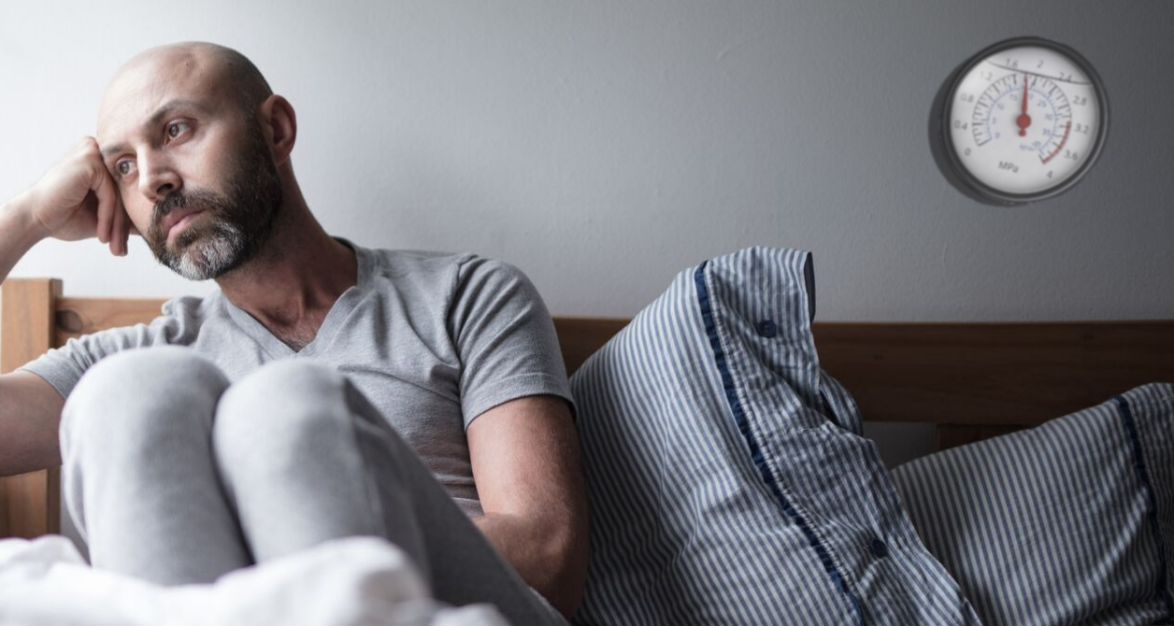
1.8 MPa
